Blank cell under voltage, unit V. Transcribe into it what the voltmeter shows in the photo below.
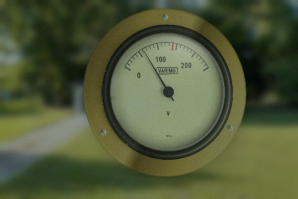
60 V
